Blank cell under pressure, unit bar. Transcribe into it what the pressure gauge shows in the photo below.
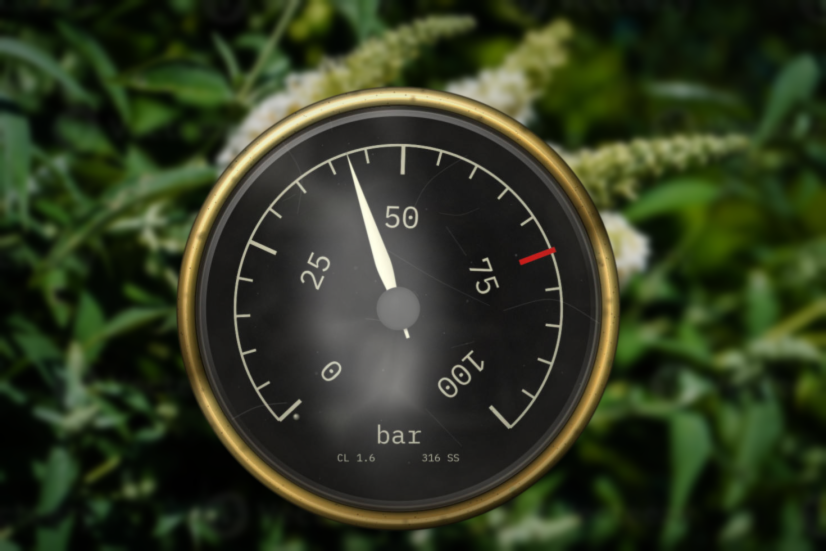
42.5 bar
